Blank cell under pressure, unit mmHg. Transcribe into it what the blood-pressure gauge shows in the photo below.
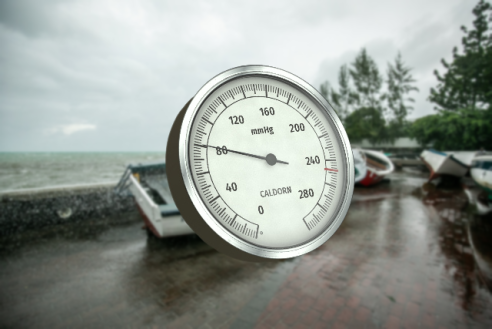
80 mmHg
